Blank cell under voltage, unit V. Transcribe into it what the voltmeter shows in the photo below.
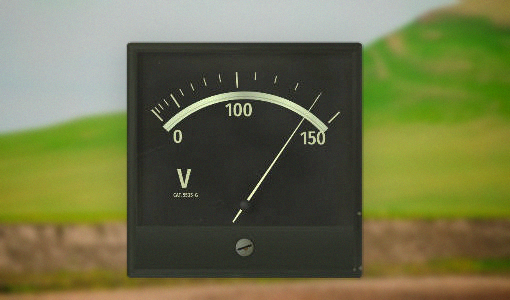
140 V
